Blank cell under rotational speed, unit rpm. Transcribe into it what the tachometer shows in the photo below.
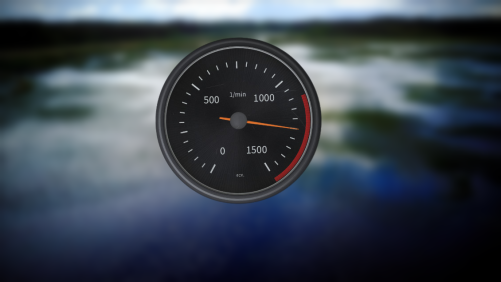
1250 rpm
